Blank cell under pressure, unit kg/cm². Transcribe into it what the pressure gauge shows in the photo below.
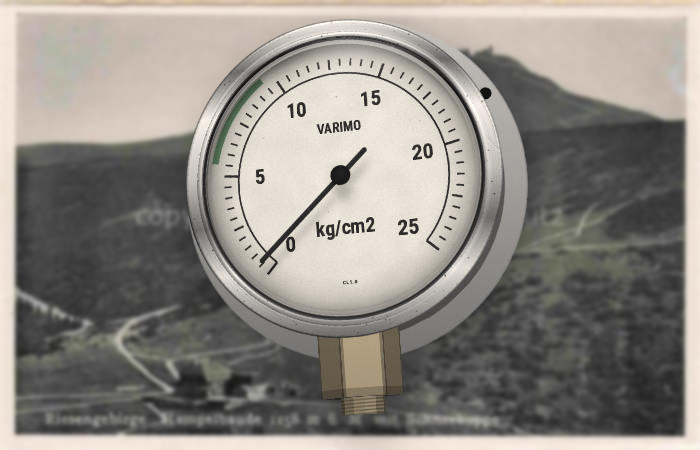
0.5 kg/cm²
